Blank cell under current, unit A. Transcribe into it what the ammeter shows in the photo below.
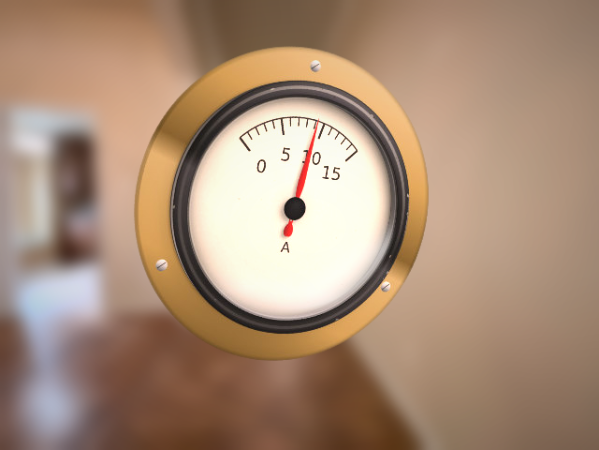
9 A
